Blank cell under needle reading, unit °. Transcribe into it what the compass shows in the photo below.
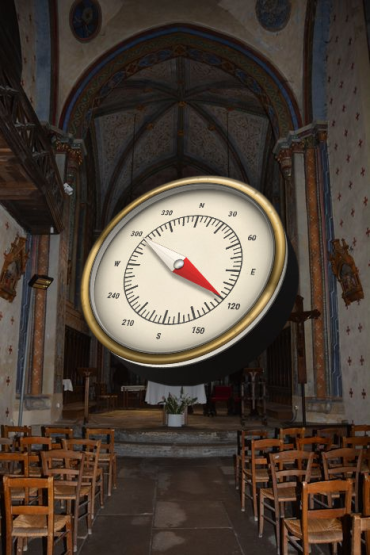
120 °
